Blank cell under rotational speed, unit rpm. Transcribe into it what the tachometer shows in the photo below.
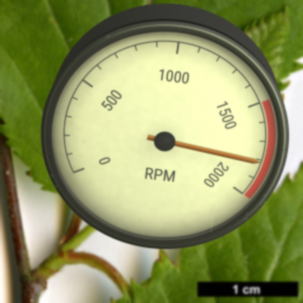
1800 rpm
